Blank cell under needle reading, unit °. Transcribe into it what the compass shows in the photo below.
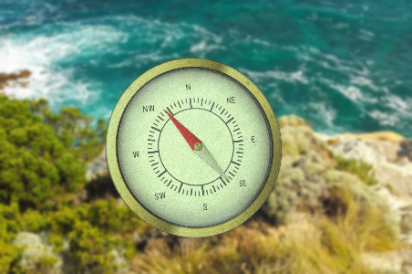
325 °
